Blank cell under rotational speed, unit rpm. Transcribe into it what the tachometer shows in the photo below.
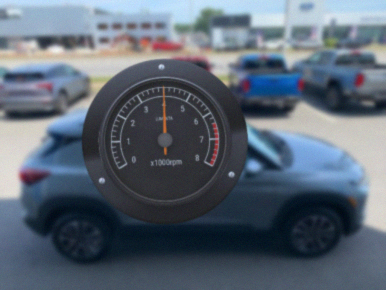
4000 rpm
